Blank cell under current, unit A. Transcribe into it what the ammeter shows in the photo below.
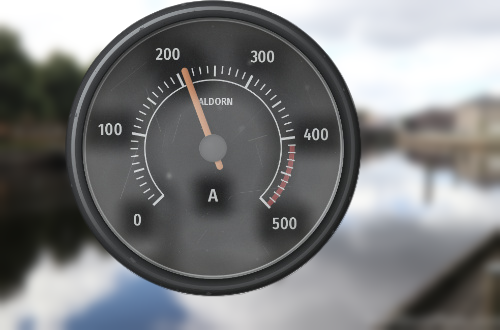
210 A
